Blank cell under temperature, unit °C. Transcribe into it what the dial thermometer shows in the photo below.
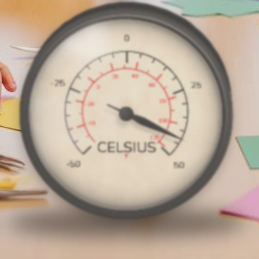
42.5 °C
